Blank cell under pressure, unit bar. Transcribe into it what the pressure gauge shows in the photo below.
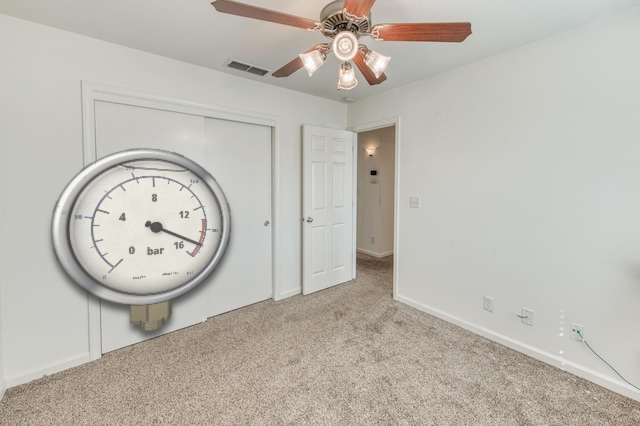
15 bar
